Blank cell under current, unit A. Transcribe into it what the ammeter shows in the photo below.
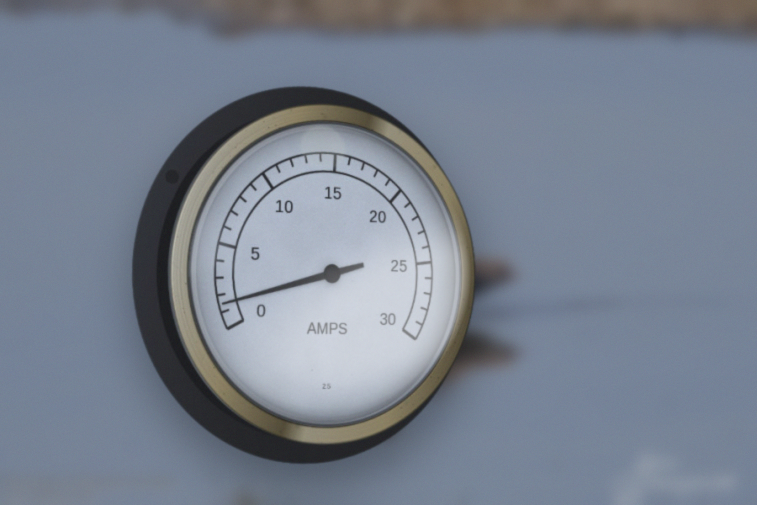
1.5 A
